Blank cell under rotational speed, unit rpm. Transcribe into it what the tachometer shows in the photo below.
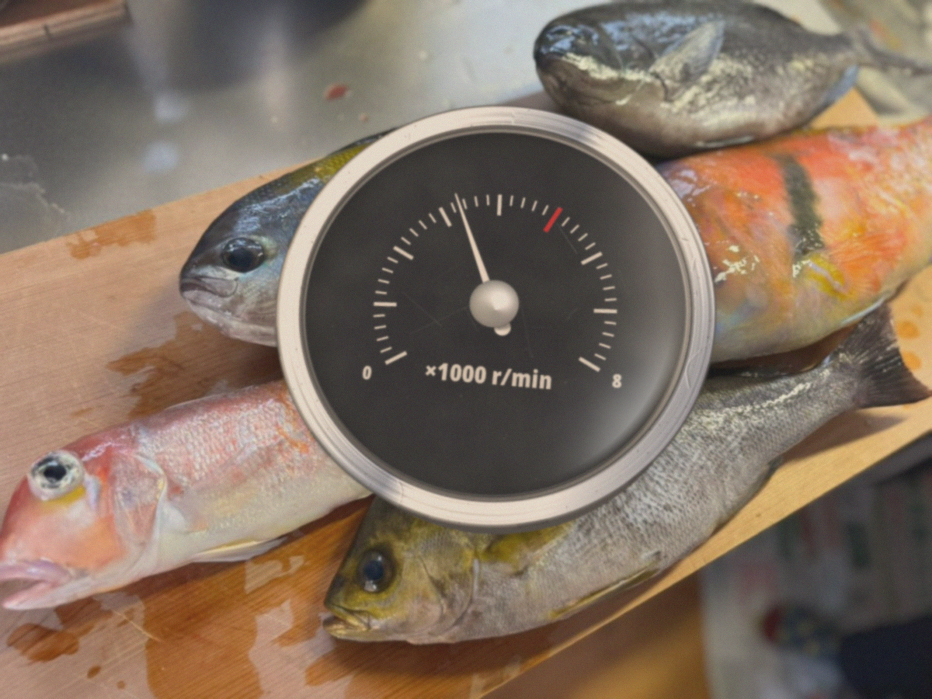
3300 rpm
